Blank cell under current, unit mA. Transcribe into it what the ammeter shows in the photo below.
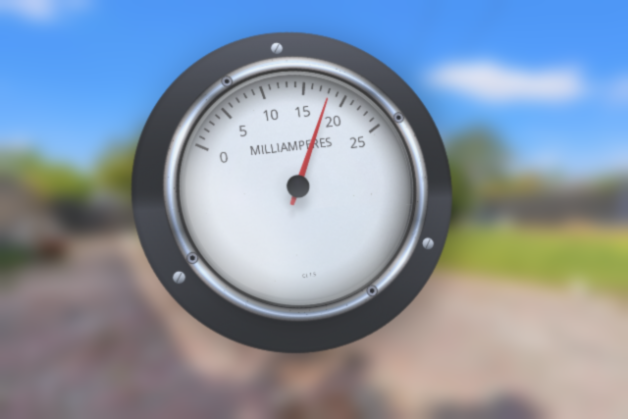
18 mA
